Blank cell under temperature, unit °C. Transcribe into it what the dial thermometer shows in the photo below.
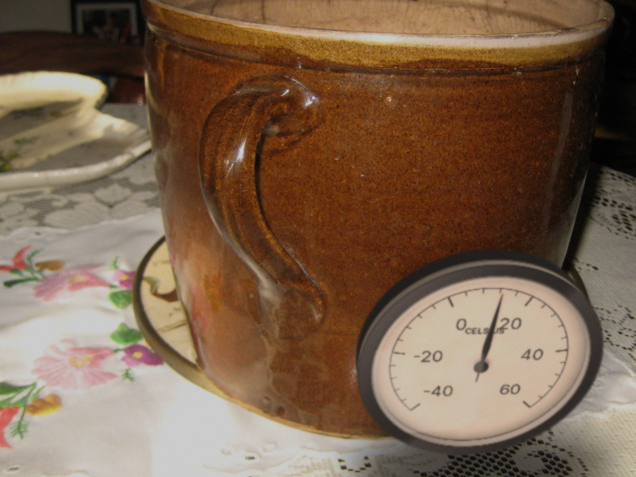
12 °C
